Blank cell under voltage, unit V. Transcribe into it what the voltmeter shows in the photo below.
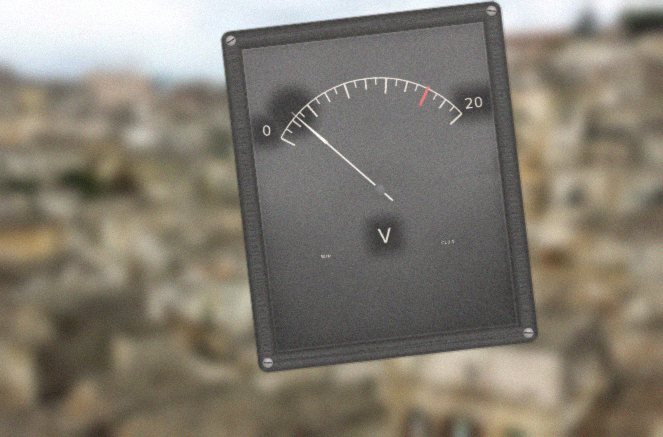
2.5 V
